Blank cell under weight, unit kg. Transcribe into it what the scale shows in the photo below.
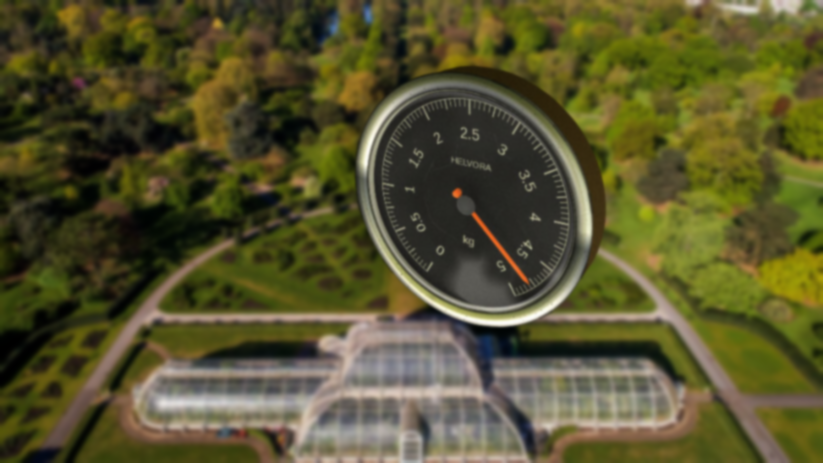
4.75 kg
